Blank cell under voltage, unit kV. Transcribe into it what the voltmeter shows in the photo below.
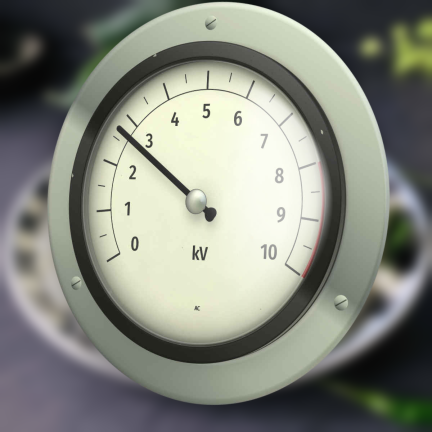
2.75 kV
